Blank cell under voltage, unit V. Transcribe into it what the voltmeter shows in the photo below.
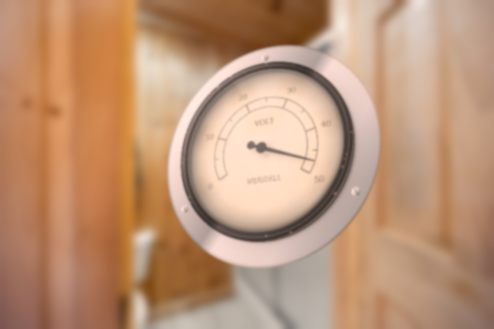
47.5 V
